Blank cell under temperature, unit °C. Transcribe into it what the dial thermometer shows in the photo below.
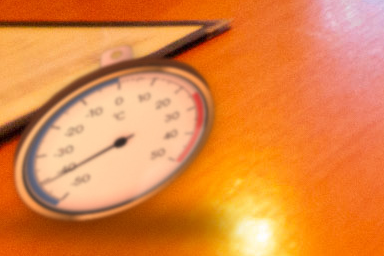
-40 °C
